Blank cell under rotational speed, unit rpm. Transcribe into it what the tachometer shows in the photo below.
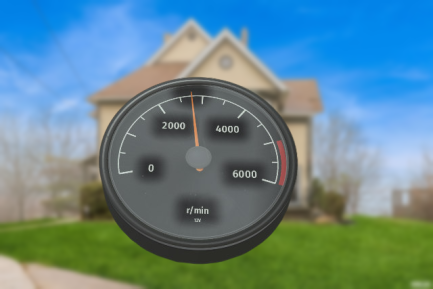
2750 rpm
